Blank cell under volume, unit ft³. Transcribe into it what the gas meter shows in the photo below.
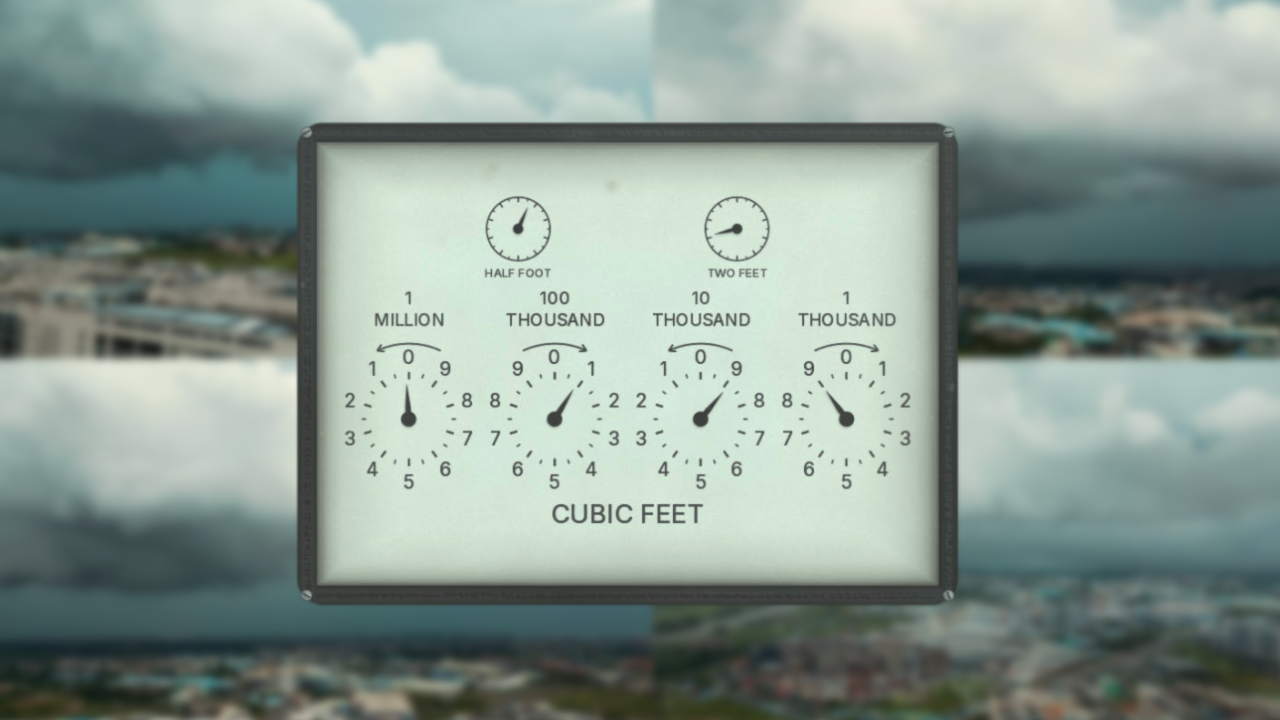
8900 ft³
